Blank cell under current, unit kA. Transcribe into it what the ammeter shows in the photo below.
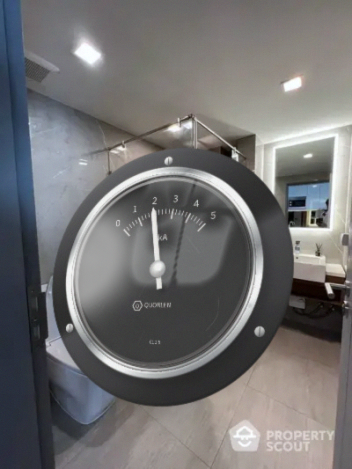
2 kA
